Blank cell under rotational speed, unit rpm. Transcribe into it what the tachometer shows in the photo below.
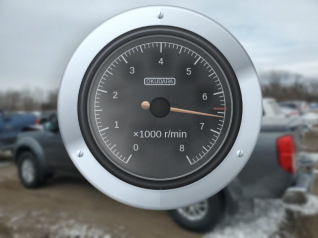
6600 rpm
